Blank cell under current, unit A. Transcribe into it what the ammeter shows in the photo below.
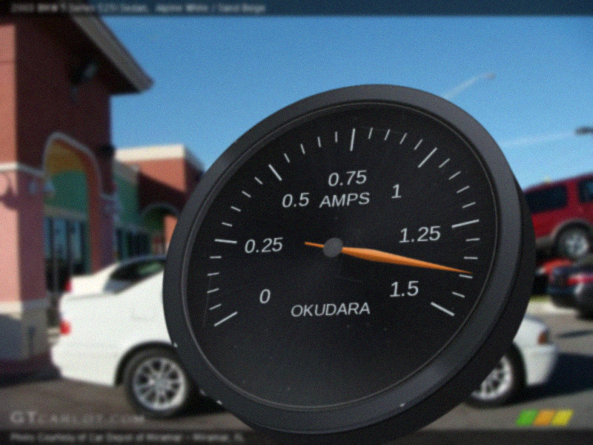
1.4 A
